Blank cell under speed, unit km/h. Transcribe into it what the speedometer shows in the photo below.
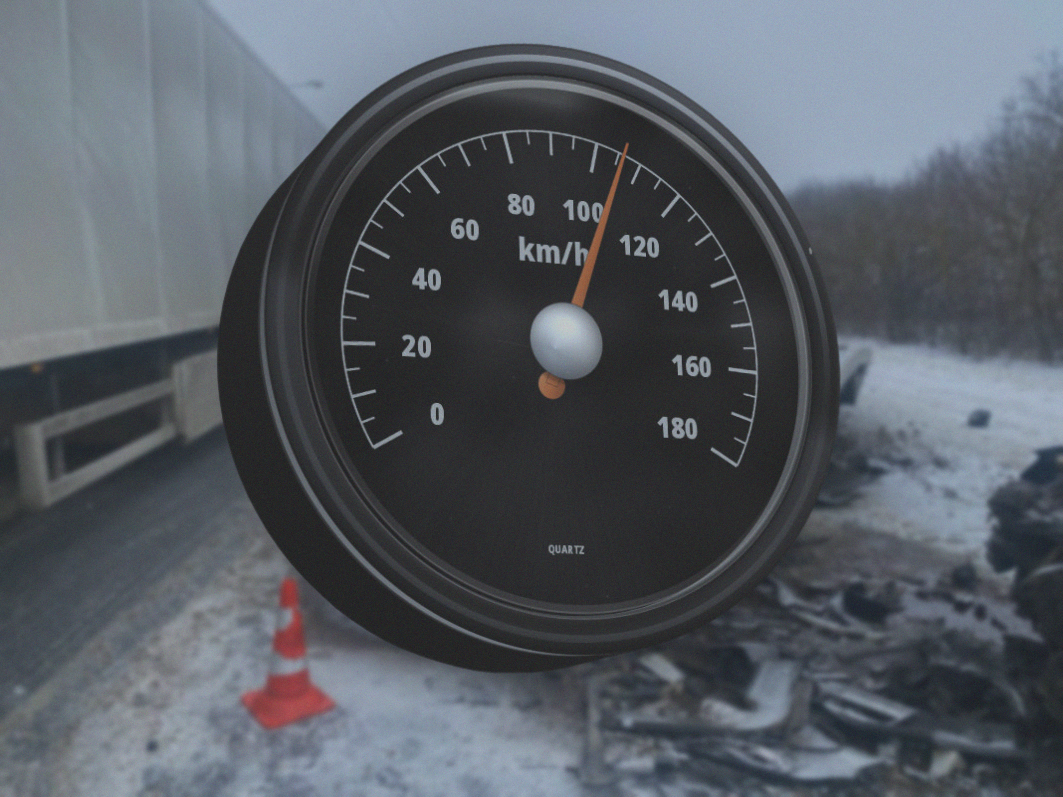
105 km/h
